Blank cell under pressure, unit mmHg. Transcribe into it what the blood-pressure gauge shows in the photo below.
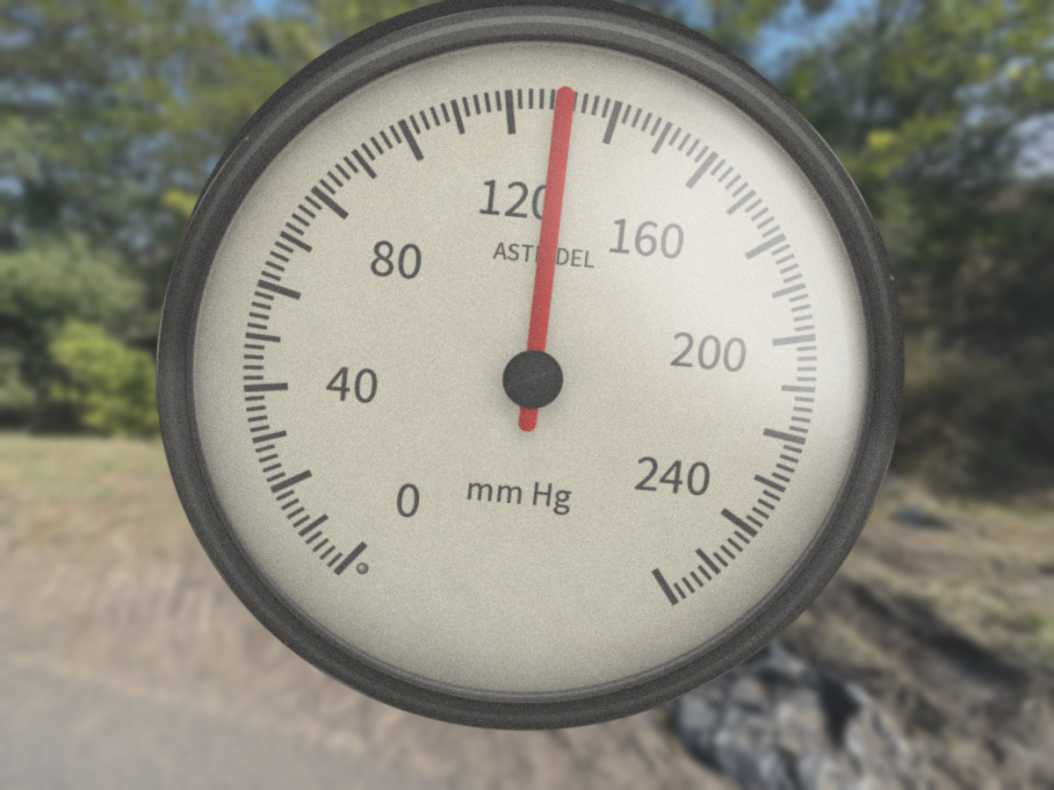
130 mmHg
